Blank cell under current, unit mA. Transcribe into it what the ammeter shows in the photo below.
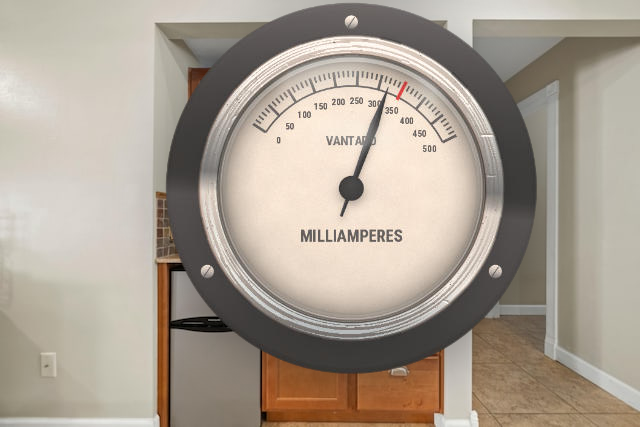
320 mA
